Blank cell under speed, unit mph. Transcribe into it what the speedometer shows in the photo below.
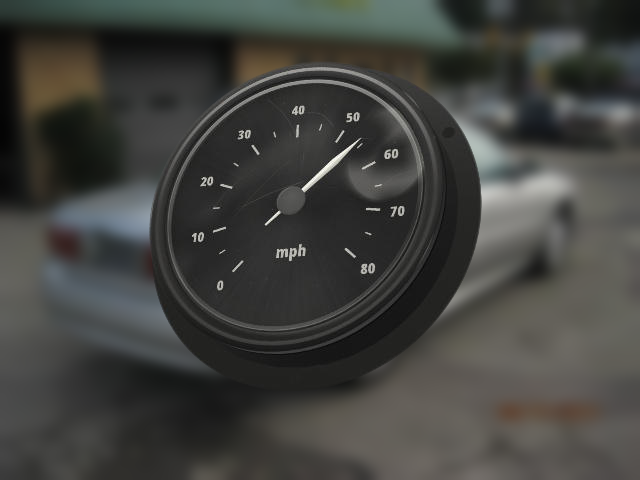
55 mph
